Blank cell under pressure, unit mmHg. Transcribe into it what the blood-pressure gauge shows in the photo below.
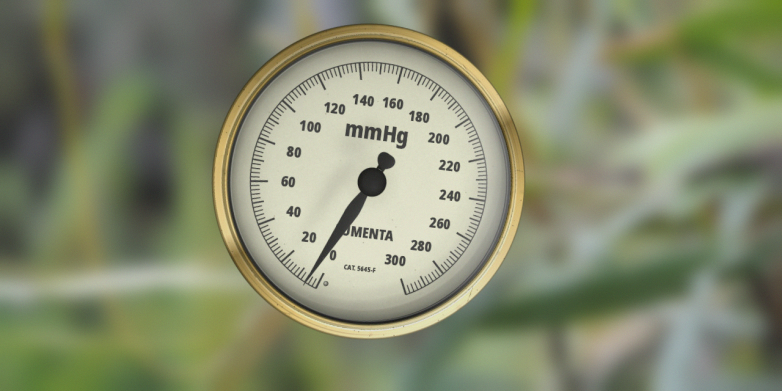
6 mmHg
